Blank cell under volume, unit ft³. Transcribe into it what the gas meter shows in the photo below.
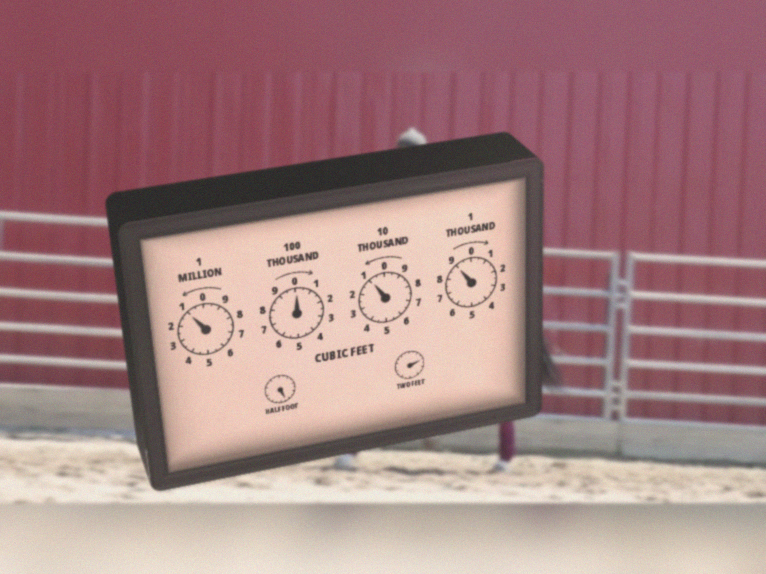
100900 ft³
